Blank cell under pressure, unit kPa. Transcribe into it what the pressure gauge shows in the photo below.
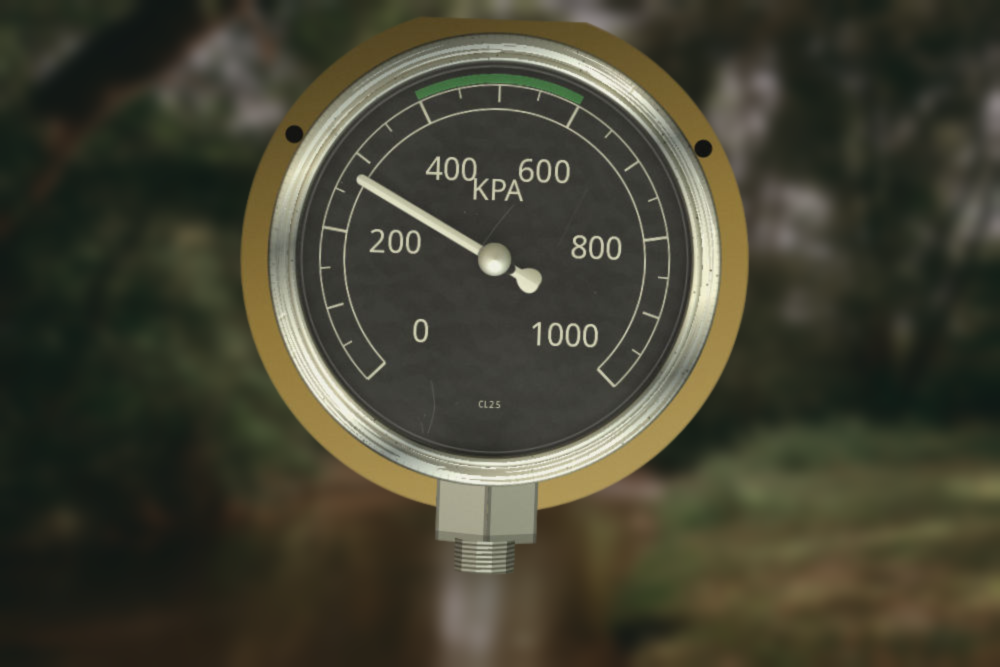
275 kPa
